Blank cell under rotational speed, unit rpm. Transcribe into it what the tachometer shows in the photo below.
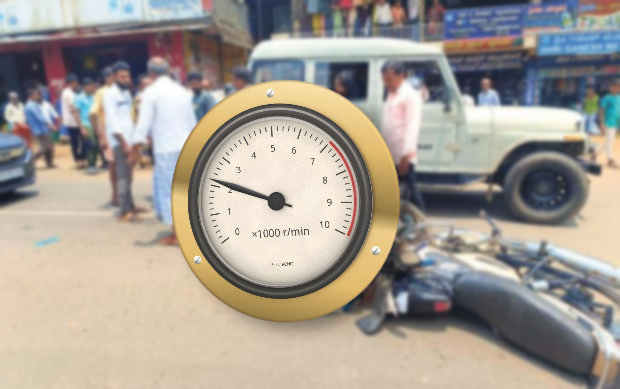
2200 rpm
